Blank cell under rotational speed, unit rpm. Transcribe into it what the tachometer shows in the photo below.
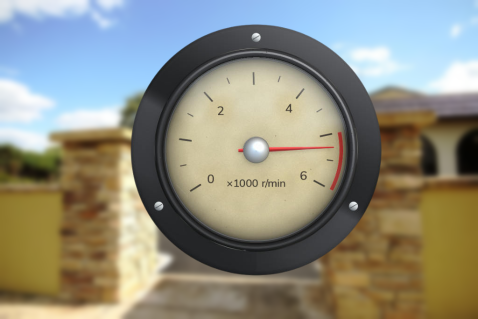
5250 rpm
